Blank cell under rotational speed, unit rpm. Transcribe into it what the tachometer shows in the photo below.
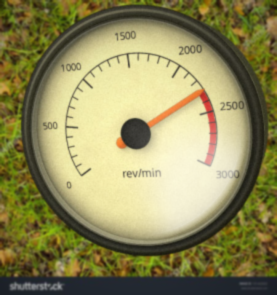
2300 rpm
